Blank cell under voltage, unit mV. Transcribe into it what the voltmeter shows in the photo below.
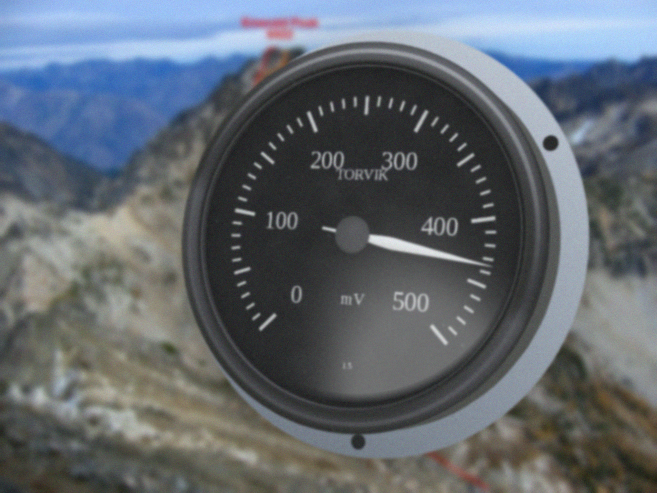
435 mV
